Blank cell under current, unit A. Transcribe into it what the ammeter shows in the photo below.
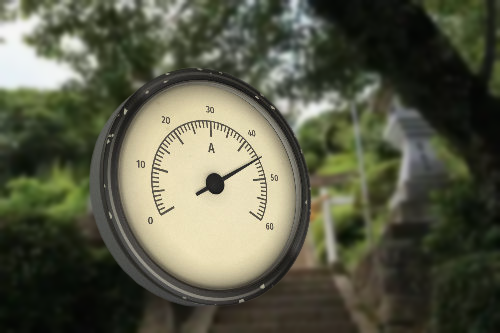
45 A
